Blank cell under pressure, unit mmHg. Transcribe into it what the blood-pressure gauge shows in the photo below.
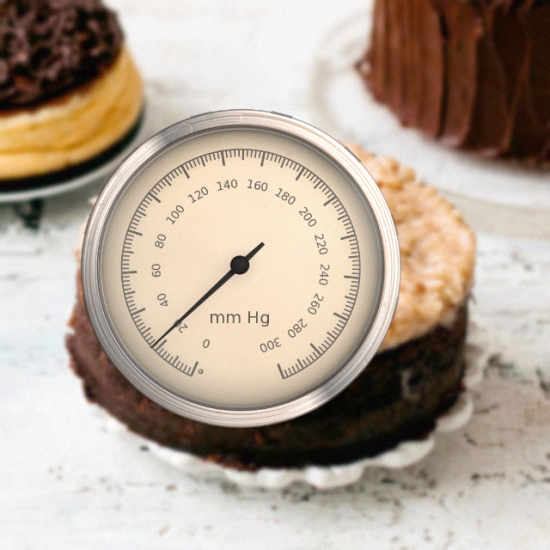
22 mmHg
